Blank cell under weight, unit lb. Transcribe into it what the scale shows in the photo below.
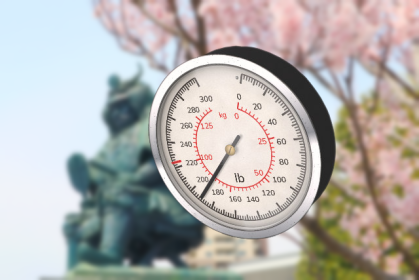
190 lb
